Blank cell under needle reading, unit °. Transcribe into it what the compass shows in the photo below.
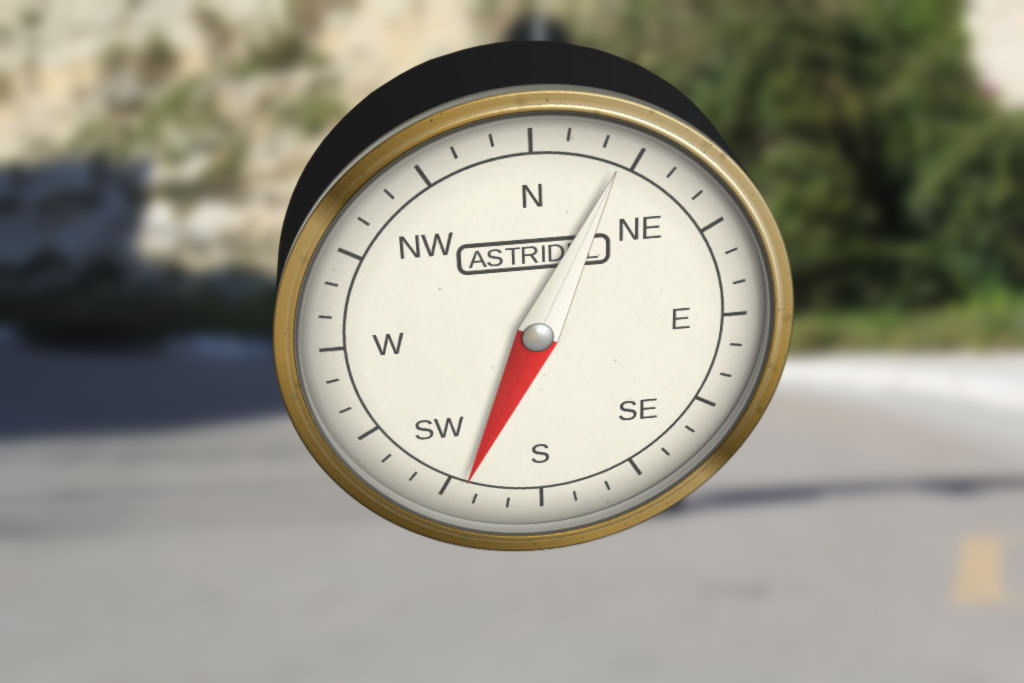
205 °
